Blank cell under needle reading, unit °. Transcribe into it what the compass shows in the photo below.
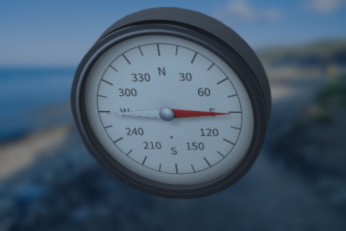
90 °
